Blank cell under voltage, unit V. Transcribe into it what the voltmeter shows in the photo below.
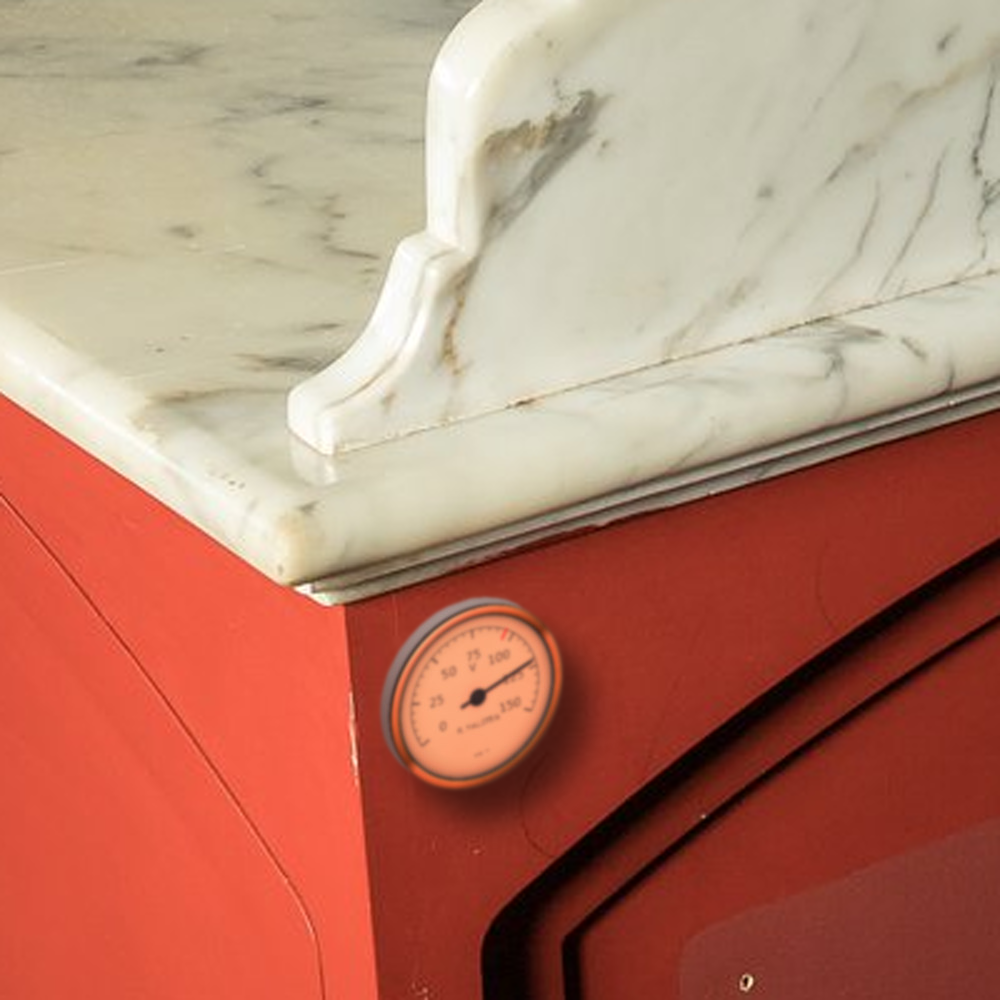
120 V
